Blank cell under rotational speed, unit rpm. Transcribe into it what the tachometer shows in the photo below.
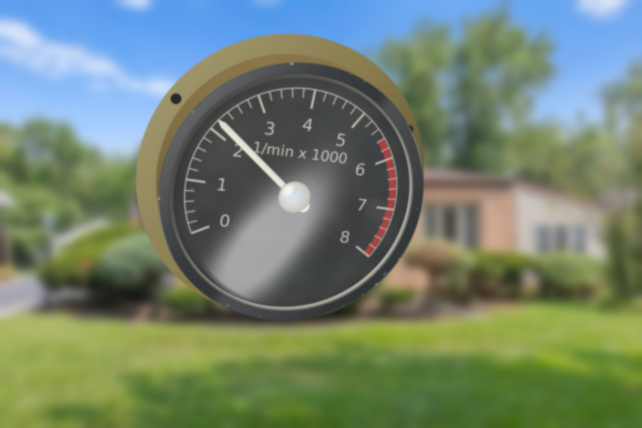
2200 rpm
